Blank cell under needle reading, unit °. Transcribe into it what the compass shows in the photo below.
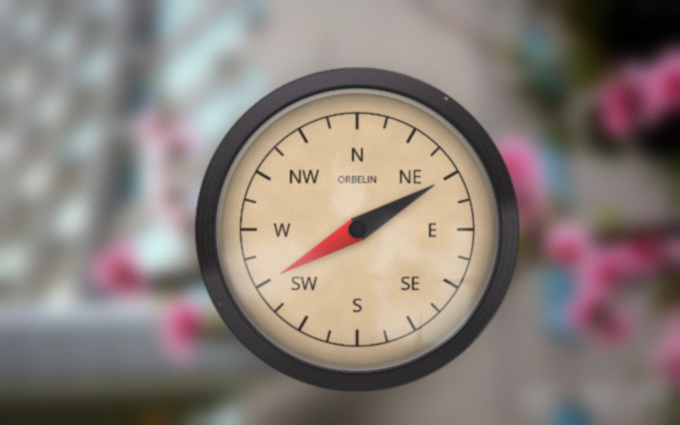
240 °
